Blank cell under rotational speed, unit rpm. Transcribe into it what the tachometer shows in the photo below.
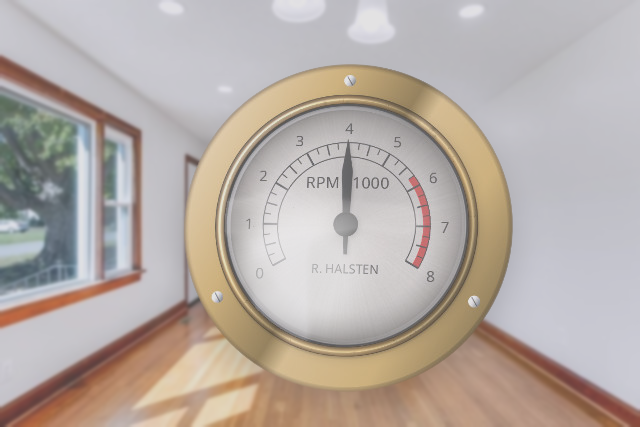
4000 rpm
